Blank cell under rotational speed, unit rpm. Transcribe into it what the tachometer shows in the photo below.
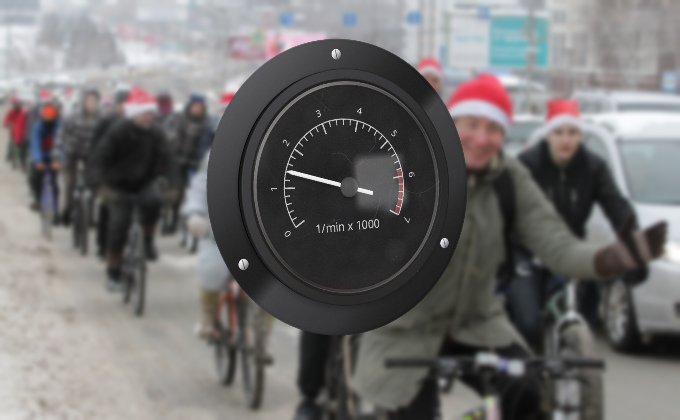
1400 rpm
